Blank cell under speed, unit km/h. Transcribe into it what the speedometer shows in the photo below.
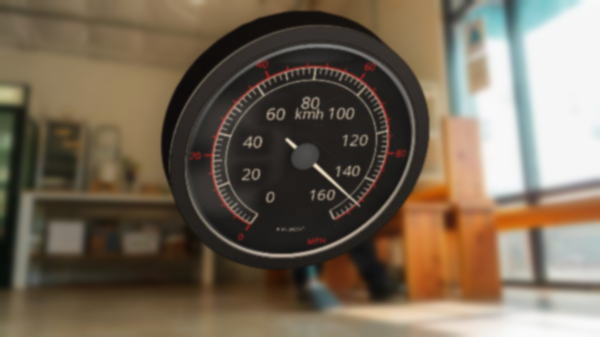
150 km/h
